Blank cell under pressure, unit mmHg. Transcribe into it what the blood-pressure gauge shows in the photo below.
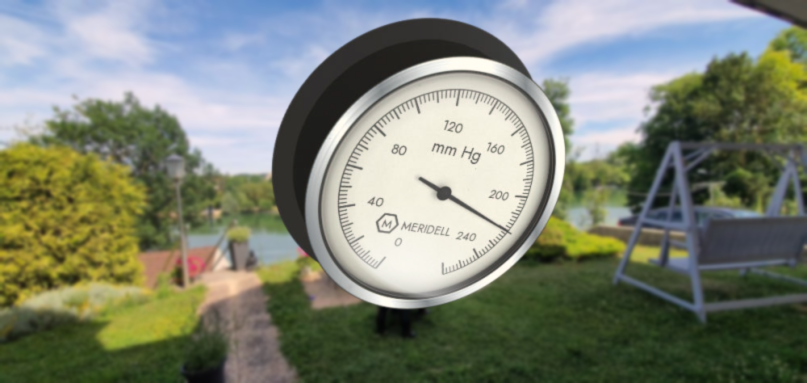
220 mmHg
